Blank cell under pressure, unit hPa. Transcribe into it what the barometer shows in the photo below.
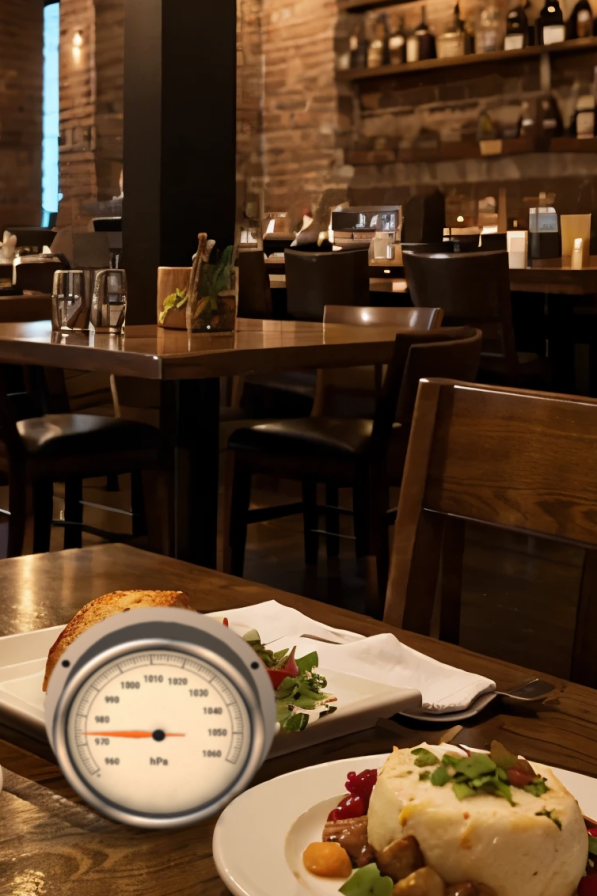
975 hPa
